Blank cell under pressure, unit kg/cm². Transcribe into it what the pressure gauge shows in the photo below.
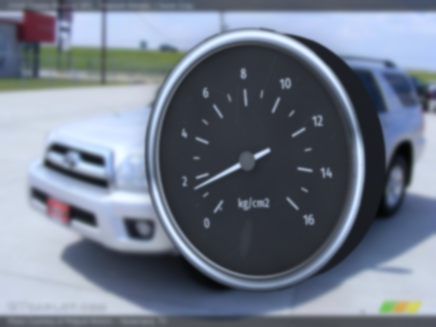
1.5 kg/cm²
